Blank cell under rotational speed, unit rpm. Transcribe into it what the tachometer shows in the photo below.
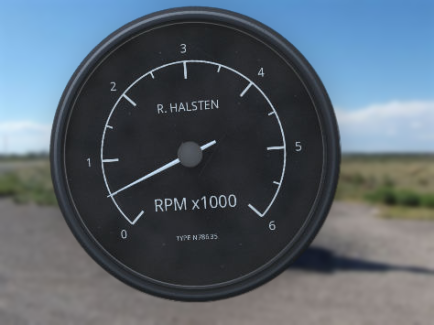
500 rpm
